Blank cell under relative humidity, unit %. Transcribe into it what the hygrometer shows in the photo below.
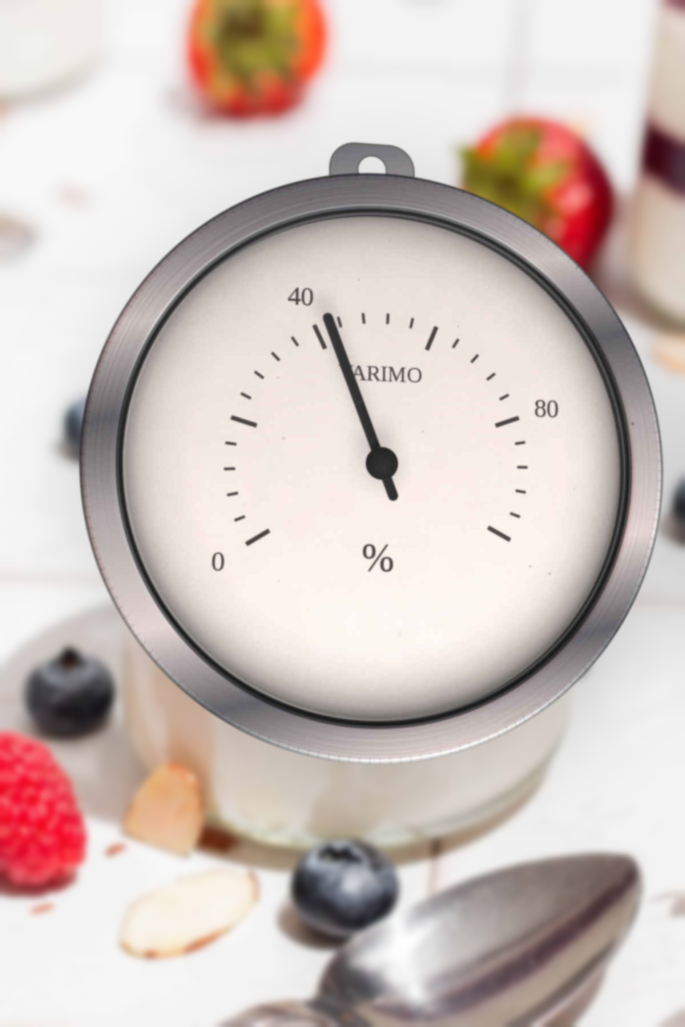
42 %
